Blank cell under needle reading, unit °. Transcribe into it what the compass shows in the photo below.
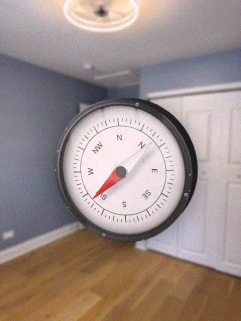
230 °
